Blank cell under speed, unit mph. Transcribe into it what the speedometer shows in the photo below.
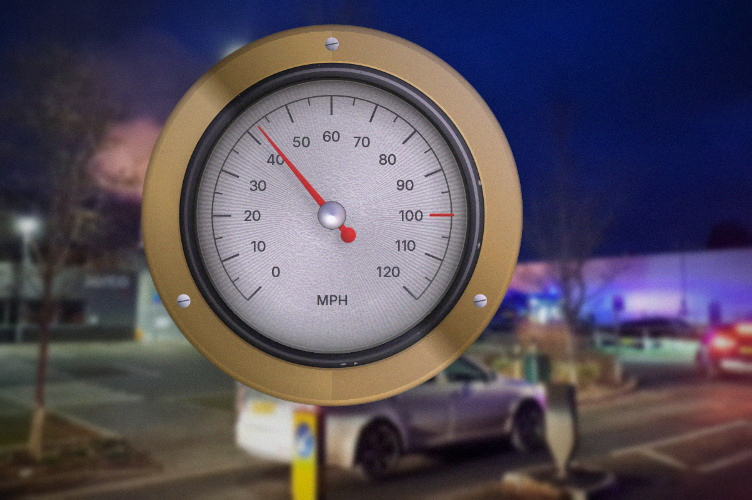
42.5 mph
